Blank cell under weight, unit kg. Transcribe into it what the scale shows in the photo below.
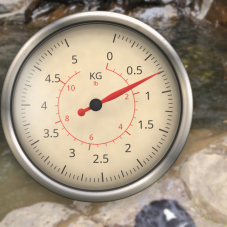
0.75 kg
